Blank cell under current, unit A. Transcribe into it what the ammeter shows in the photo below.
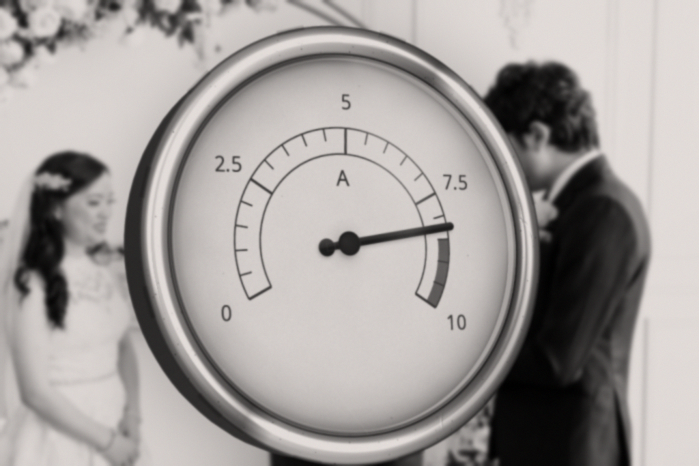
8.25 A
